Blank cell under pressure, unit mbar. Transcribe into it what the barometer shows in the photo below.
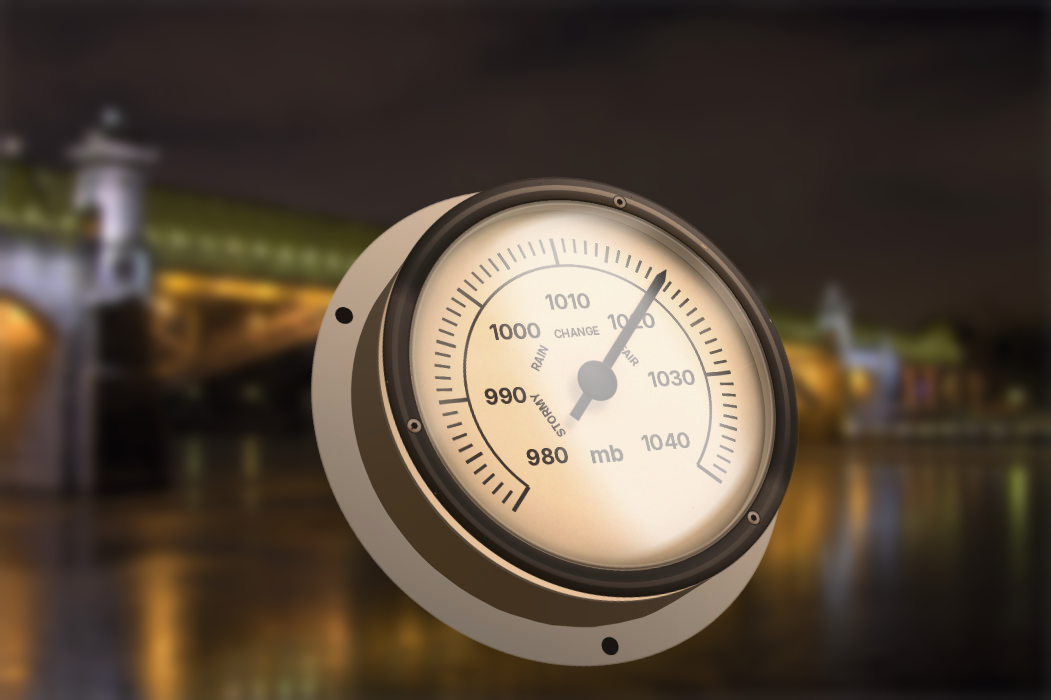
1020 mbar
